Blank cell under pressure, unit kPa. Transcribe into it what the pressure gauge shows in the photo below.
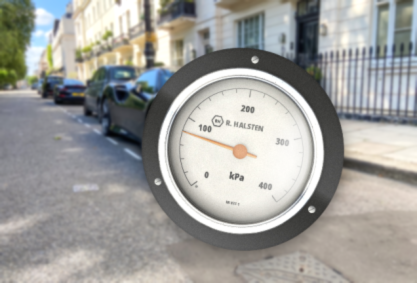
80 kPa
